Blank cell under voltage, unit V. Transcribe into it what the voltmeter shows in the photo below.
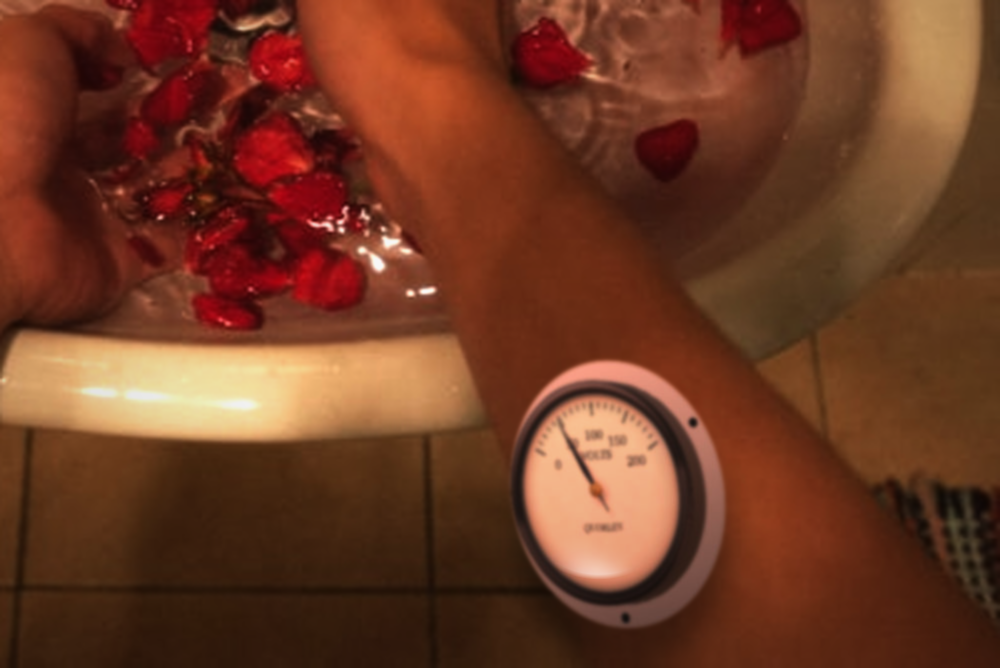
50 V
